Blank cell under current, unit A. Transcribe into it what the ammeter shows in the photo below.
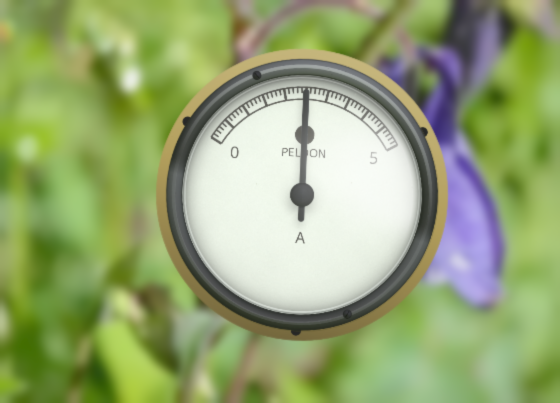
2.5 A
